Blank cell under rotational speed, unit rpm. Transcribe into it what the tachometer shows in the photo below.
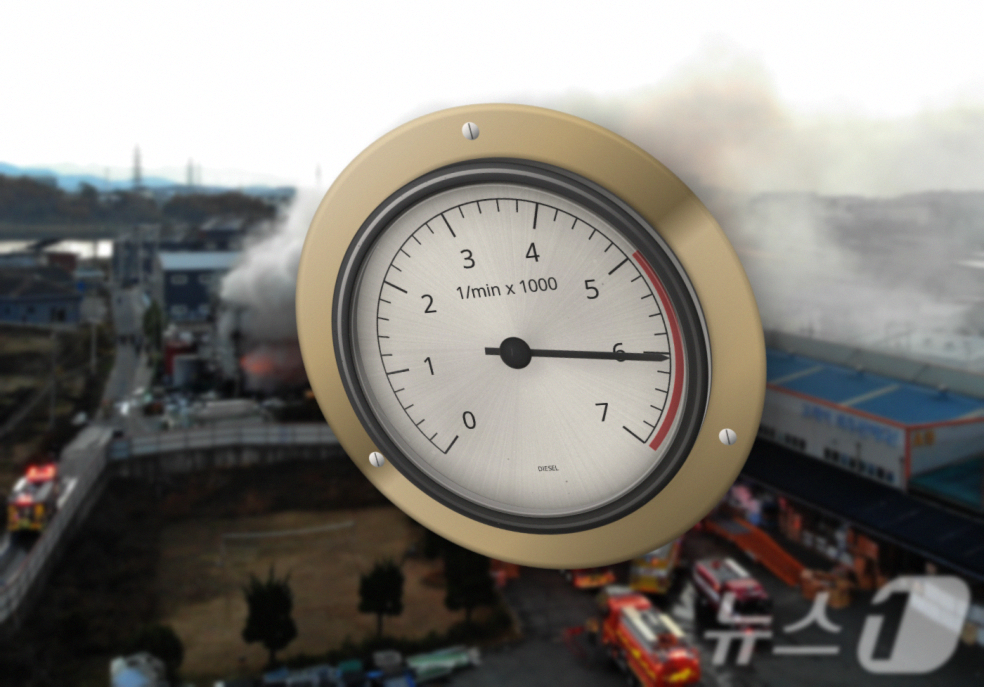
6000 rpm
